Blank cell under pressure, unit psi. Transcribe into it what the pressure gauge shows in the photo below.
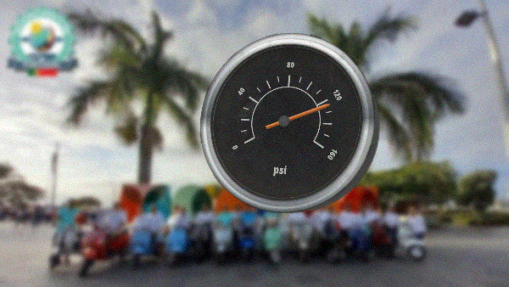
125 psi
